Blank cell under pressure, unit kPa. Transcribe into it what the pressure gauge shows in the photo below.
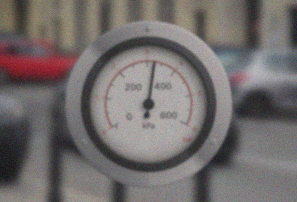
325 kPa
